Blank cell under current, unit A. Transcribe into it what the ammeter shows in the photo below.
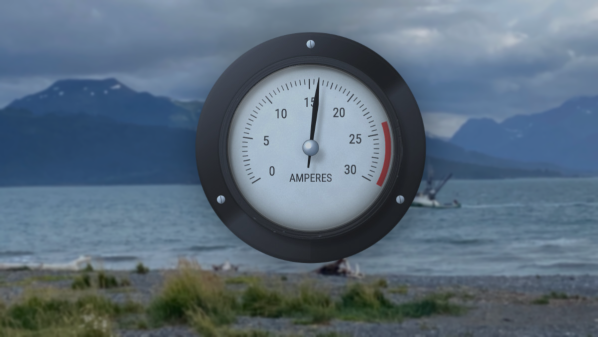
16 A
